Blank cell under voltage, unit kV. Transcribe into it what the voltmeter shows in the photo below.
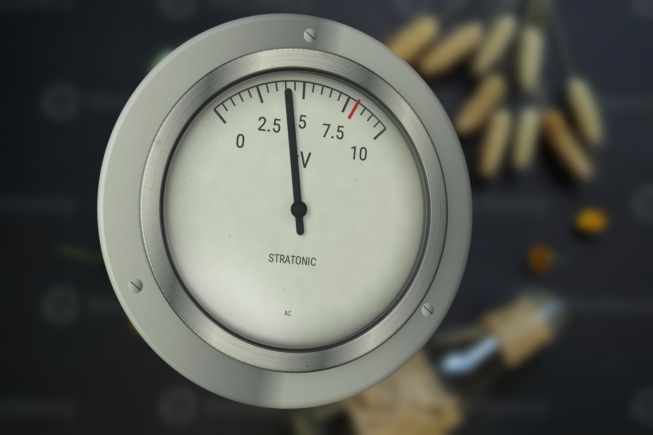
4 kV
